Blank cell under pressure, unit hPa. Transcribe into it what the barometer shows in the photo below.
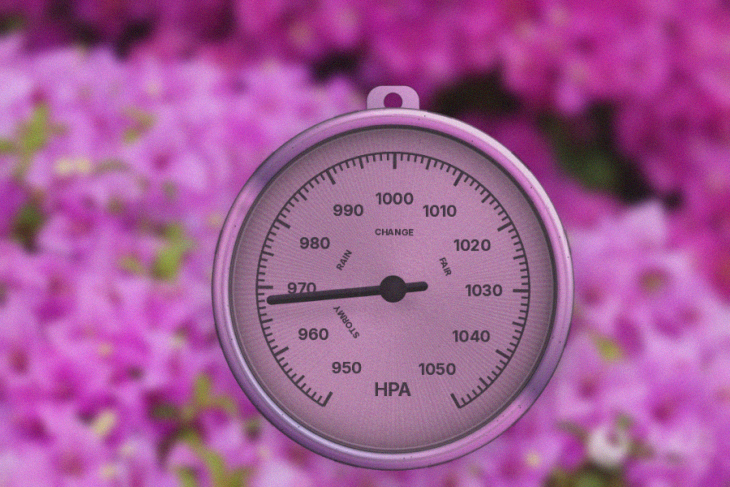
968 hPa
